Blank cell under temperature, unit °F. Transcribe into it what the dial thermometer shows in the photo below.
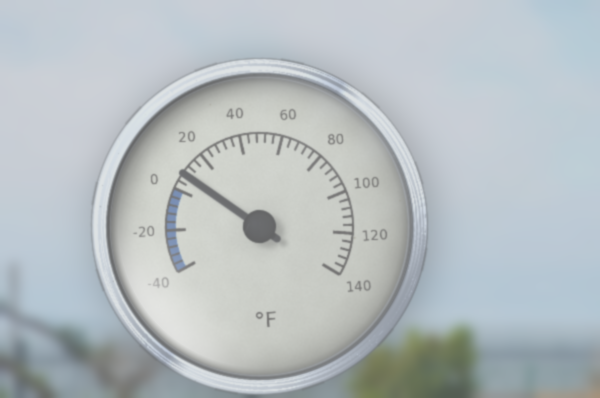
8 °F
